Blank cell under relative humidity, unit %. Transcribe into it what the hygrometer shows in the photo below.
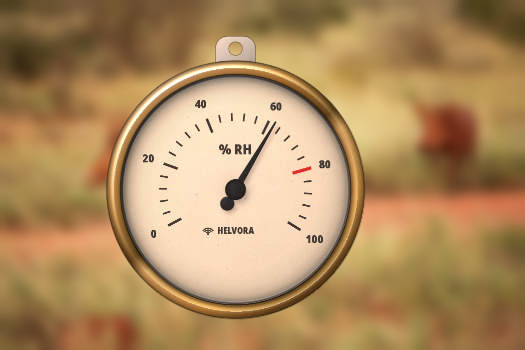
62 %
